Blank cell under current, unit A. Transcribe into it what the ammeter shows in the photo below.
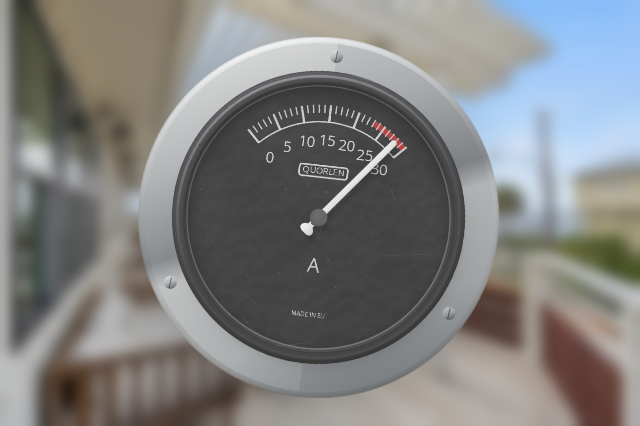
28 A
